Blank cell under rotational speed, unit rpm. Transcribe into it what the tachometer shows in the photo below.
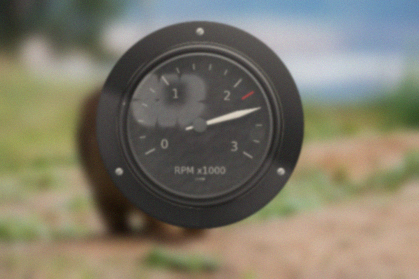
2400 rpm
